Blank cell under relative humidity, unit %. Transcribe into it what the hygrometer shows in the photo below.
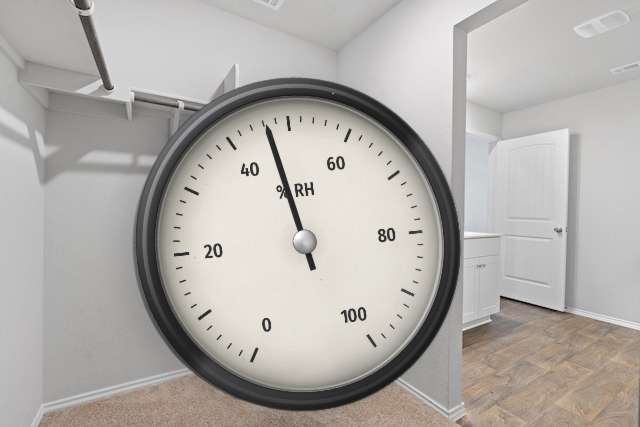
46 %
